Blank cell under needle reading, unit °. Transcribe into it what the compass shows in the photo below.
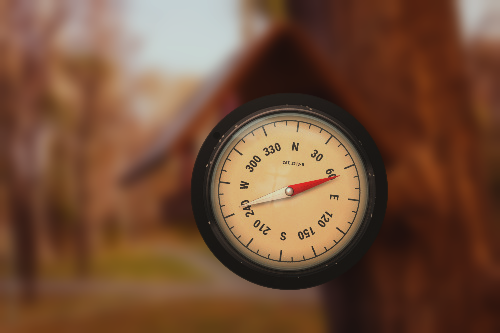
65 °
